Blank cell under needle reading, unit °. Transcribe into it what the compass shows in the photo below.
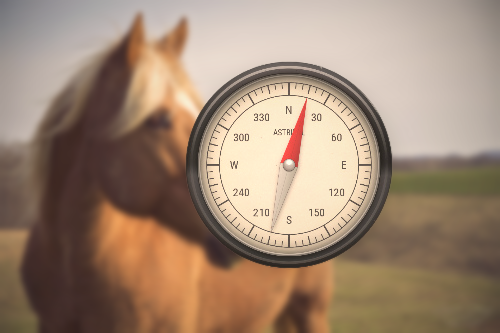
15 °
